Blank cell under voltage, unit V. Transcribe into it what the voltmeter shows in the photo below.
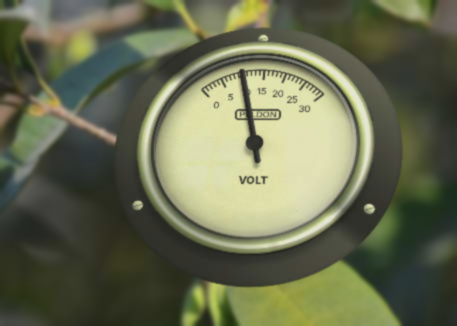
10 V
